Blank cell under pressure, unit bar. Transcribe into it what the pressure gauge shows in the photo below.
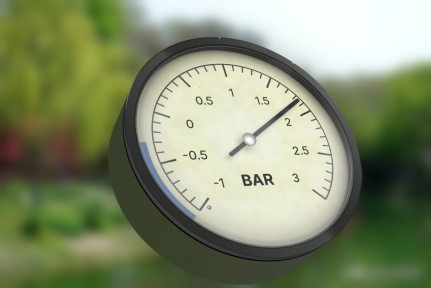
1.85 bar
